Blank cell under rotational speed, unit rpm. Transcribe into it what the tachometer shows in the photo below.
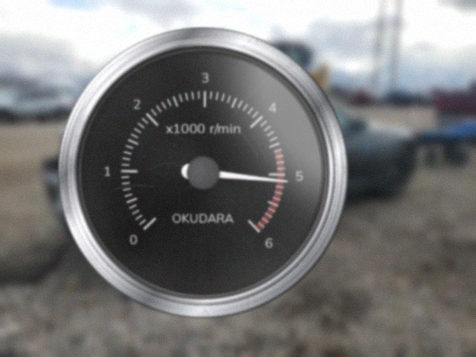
5100 rpm
